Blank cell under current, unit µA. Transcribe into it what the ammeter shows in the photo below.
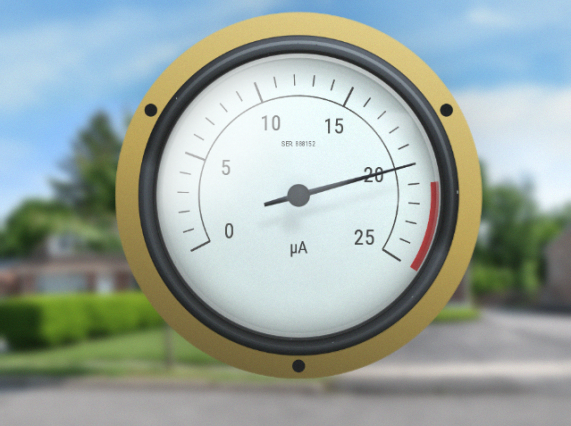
20 µA
